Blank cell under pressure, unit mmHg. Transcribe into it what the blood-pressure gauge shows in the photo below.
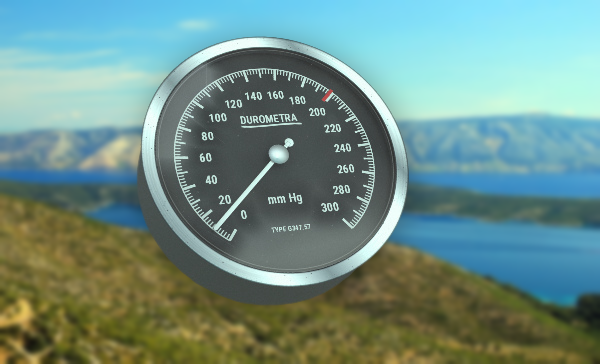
10 mmHg
